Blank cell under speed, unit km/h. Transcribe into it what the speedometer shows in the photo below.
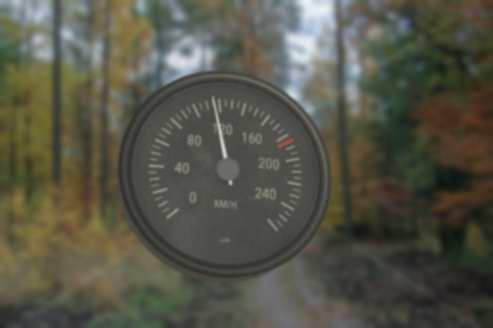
115 km/h
